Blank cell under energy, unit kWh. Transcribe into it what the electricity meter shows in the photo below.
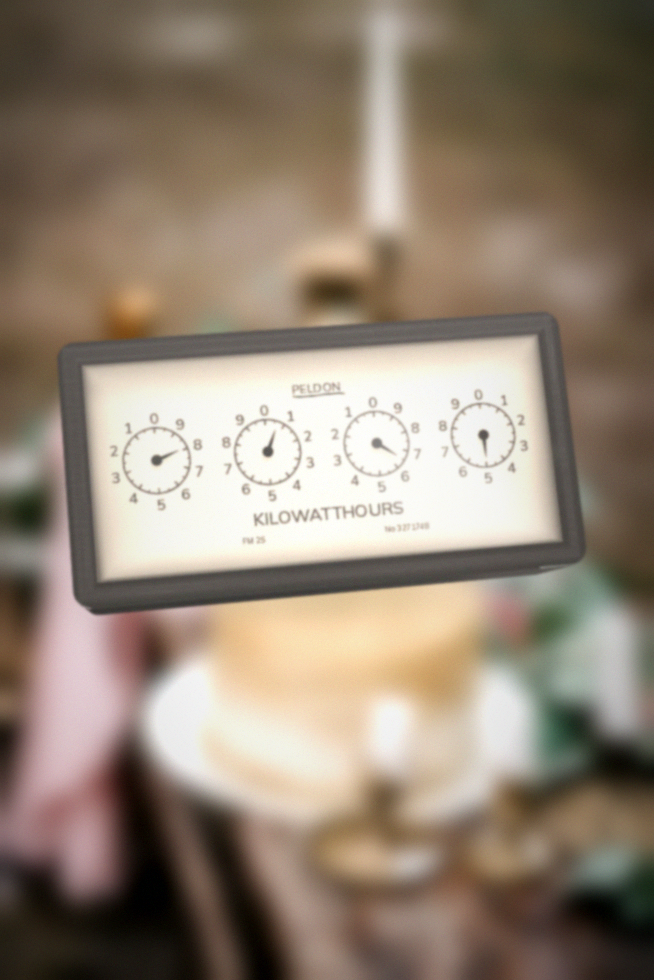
8065 kWh
